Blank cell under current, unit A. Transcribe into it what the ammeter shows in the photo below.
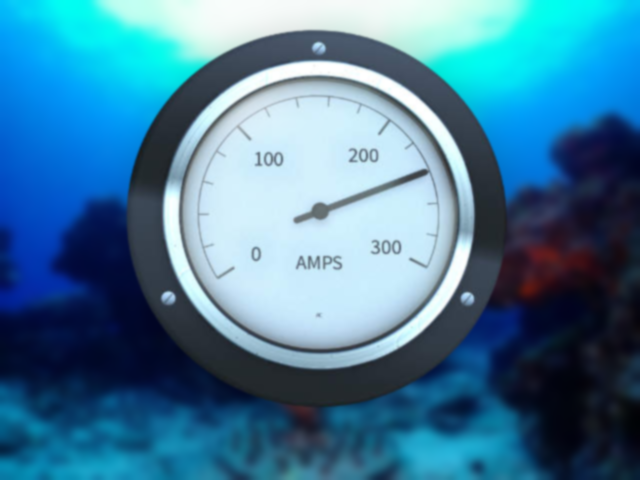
240 A
